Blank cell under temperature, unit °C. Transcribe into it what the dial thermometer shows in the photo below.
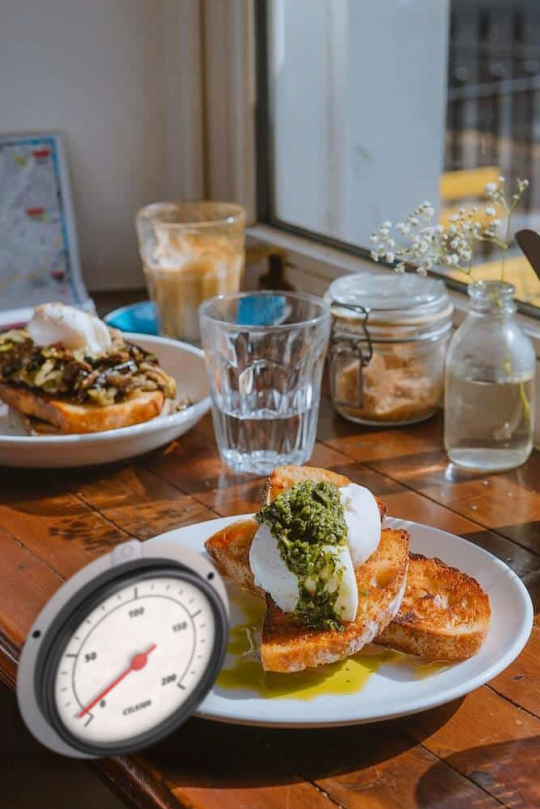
10 °C
